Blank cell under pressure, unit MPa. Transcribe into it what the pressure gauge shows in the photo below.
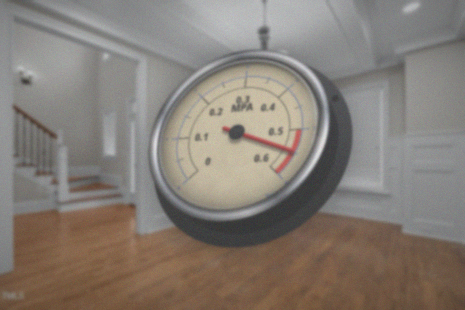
0.55 MPa
